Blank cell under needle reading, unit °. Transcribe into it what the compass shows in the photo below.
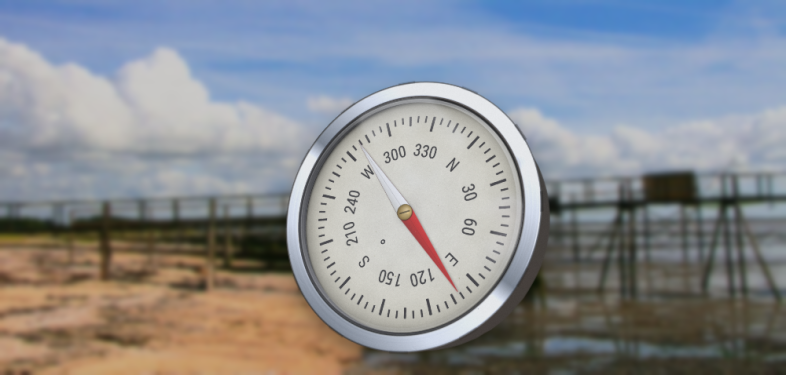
100 °
